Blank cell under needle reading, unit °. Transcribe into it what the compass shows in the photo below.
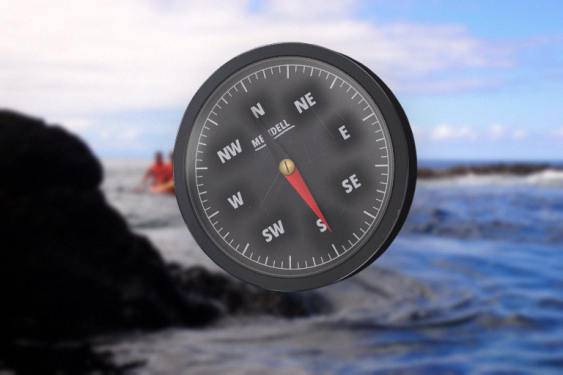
175 °
